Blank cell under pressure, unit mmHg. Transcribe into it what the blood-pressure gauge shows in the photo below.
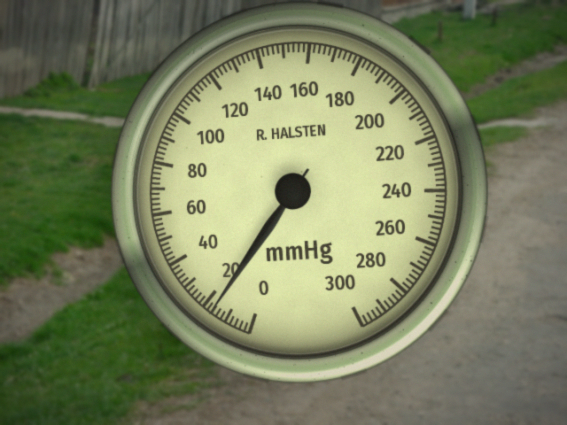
16 mmHg
